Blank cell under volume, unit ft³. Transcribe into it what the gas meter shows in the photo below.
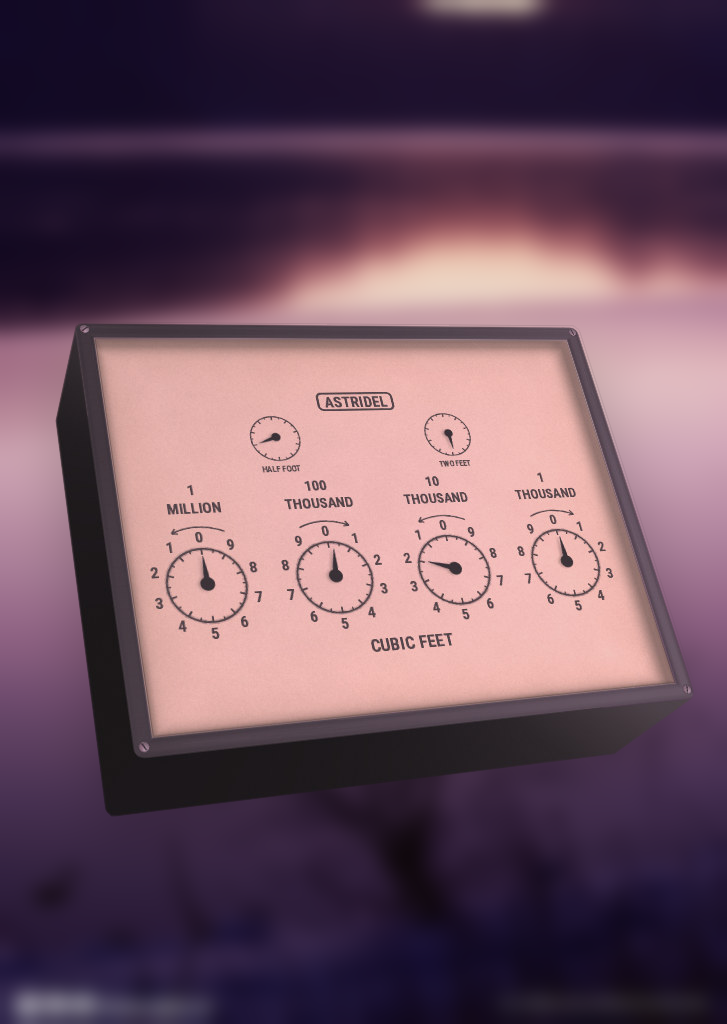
2000 ft³
